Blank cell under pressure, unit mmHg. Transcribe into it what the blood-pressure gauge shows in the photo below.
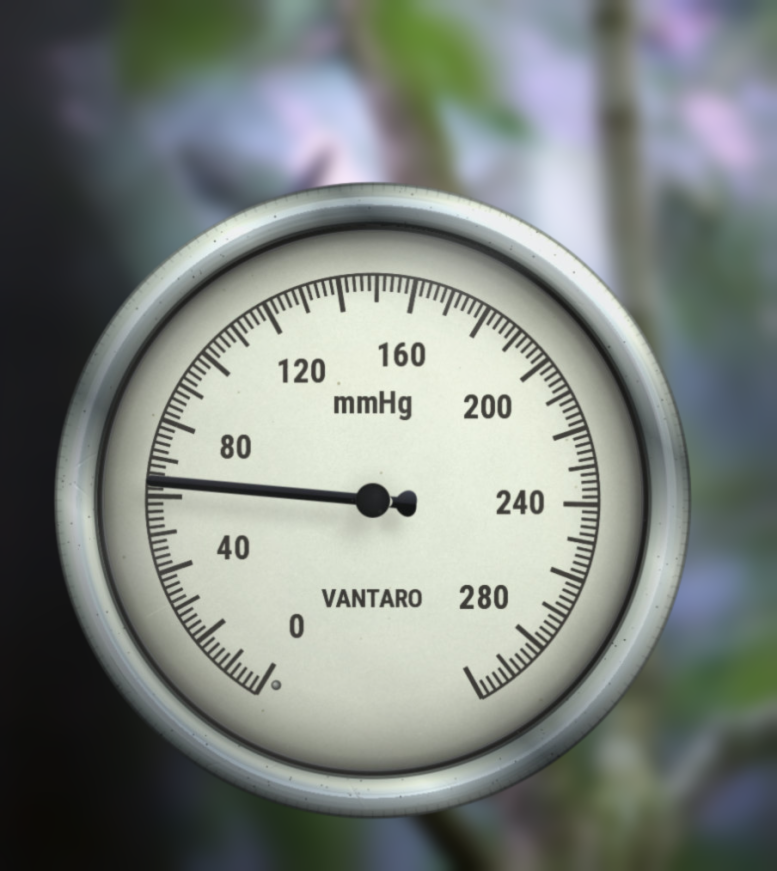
64 mmHg
